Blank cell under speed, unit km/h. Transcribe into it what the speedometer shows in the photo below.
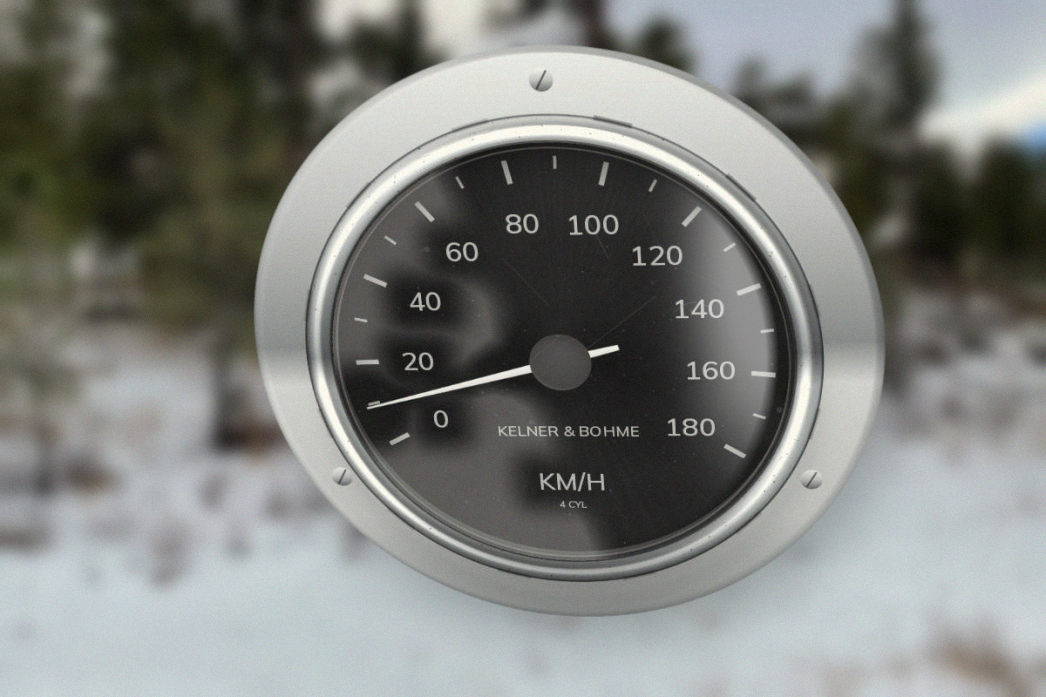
10 km/h
